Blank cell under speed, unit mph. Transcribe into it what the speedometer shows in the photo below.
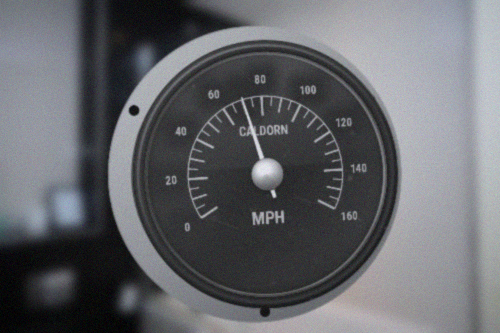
70 mph
